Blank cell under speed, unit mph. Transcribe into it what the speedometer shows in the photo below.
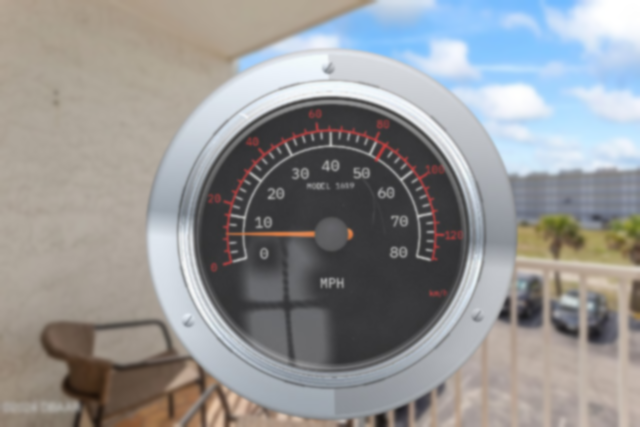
6 mph
